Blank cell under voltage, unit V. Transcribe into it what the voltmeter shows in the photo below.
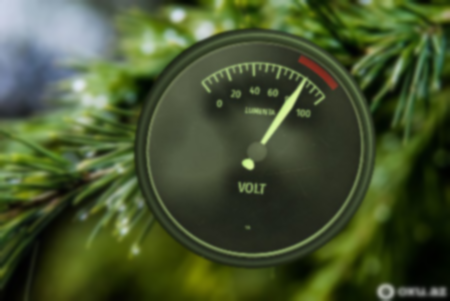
80 V
